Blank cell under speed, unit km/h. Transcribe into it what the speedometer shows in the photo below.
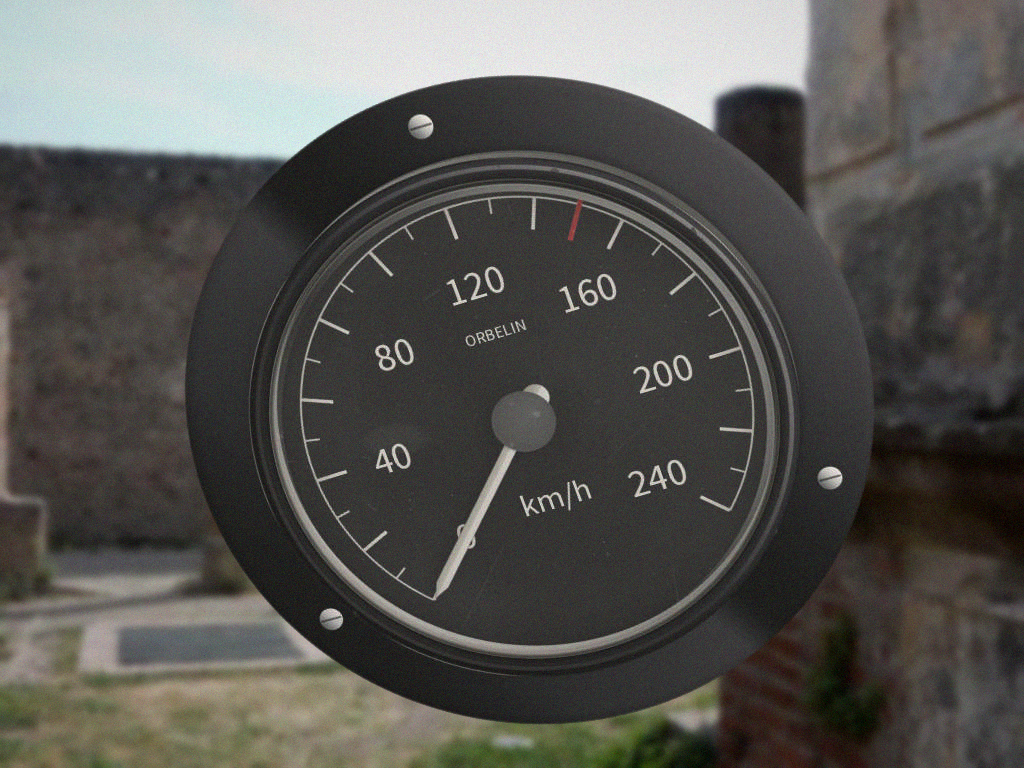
0 km/h
